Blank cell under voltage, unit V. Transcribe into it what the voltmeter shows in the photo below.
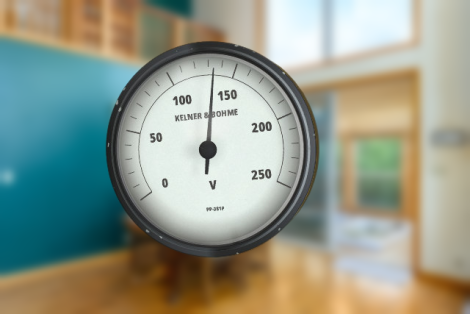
135 V
